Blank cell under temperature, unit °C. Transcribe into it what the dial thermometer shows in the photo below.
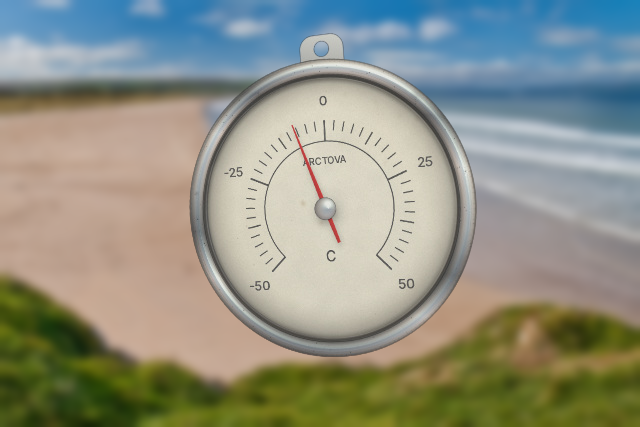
-7.5 °C
